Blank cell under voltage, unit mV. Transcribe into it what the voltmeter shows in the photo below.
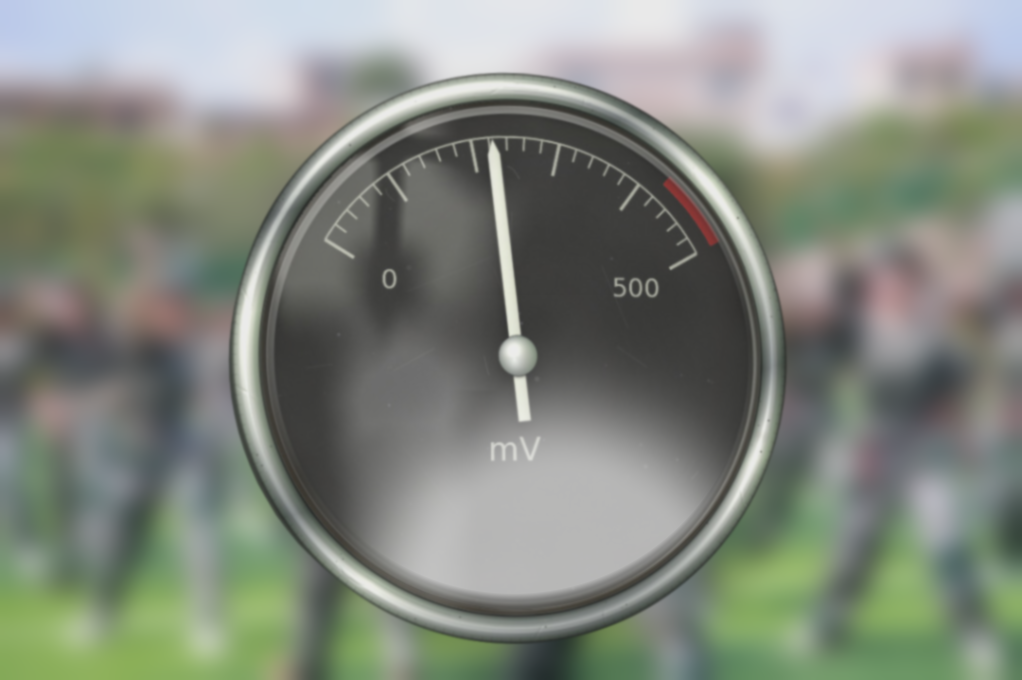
220 mV
